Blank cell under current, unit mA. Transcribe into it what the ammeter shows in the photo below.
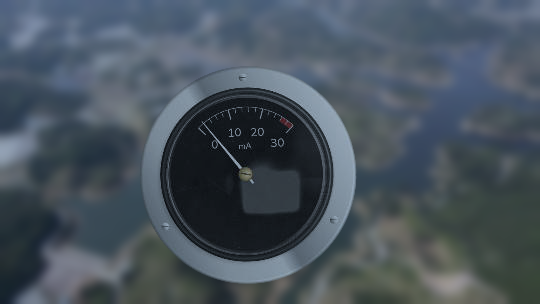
2 mA
